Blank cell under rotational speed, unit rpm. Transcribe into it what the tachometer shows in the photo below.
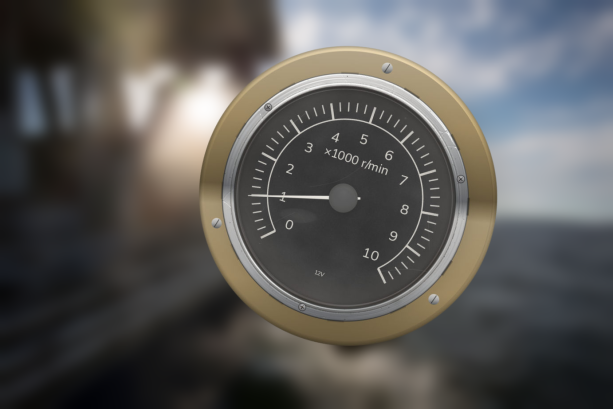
1000 rpm
